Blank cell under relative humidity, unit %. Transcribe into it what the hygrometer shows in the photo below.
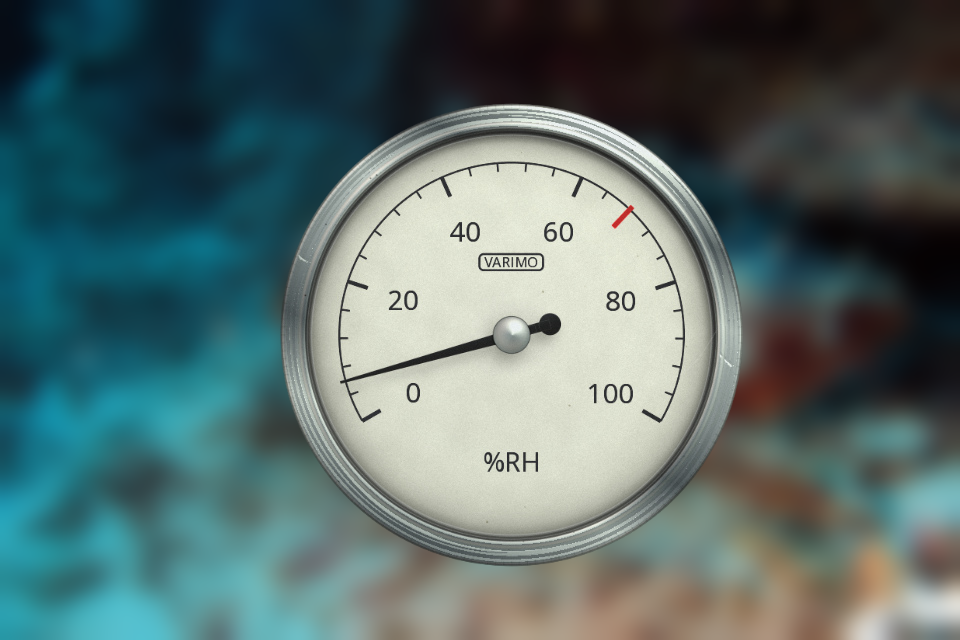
6 %
